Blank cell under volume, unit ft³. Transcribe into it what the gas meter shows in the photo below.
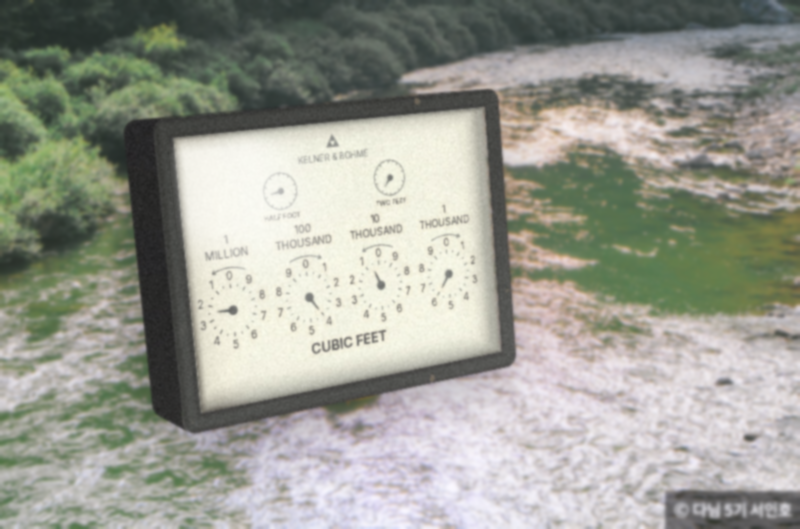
240600 ft³
